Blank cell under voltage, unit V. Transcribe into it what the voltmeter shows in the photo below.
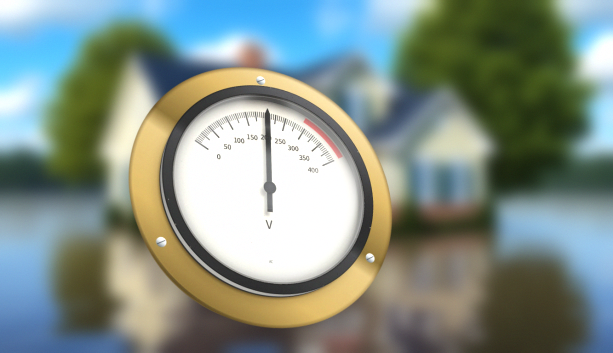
200 V
